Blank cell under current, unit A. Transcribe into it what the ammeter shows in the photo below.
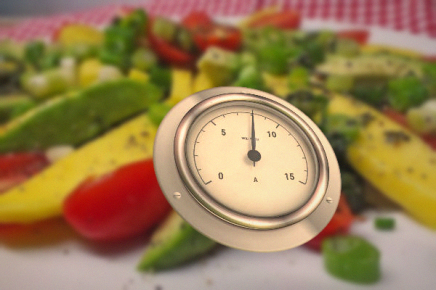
8 A
